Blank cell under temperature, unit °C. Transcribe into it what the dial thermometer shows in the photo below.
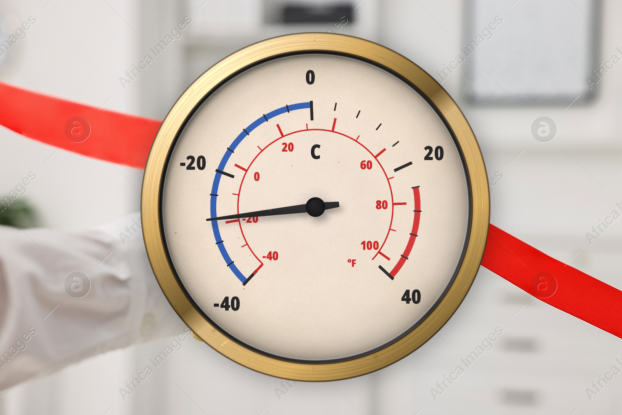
-28 °C
